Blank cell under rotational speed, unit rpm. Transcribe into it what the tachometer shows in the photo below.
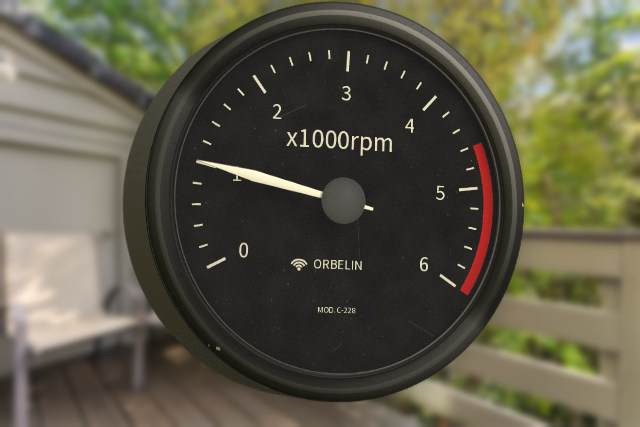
1000 rpm
